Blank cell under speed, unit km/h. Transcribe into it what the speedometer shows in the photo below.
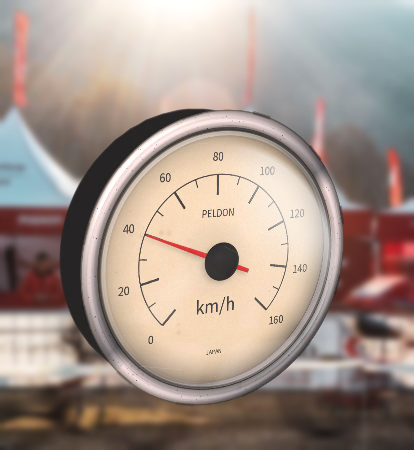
40 km/h
